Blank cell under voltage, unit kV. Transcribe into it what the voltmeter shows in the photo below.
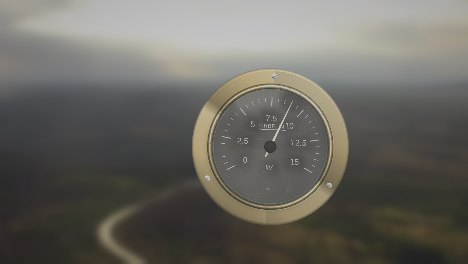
9 kV
